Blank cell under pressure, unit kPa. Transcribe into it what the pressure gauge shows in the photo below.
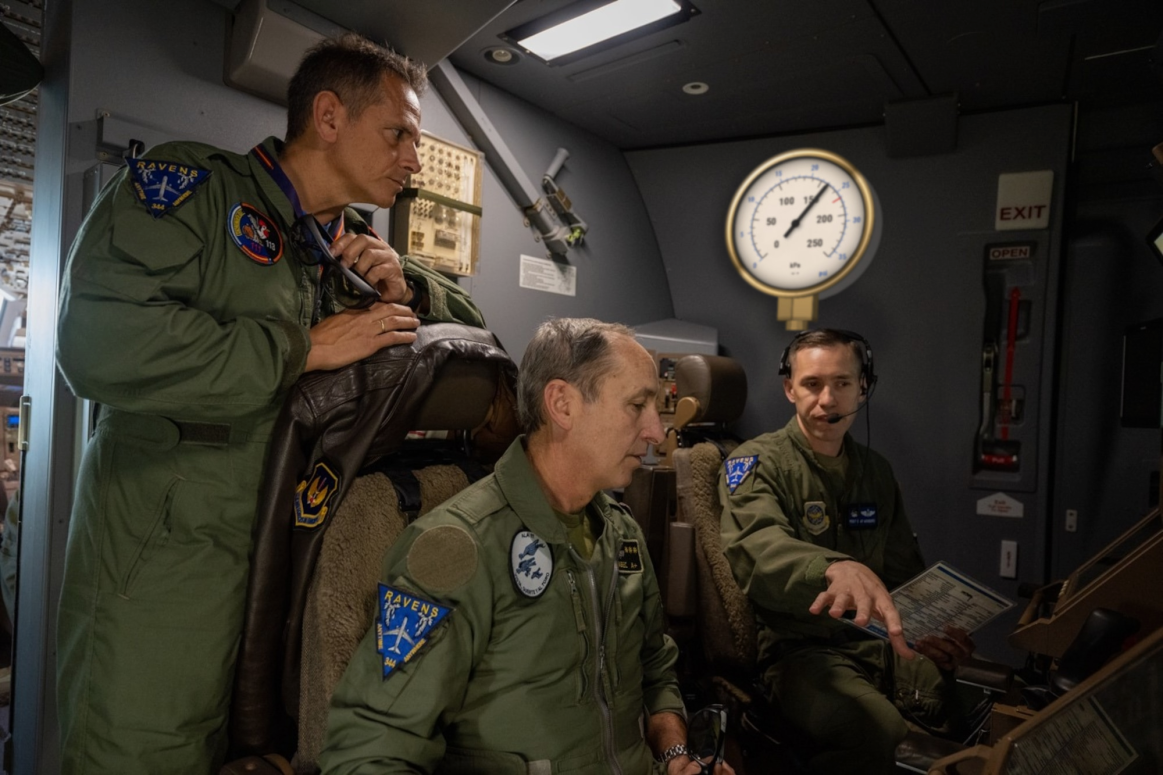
160 kPa
